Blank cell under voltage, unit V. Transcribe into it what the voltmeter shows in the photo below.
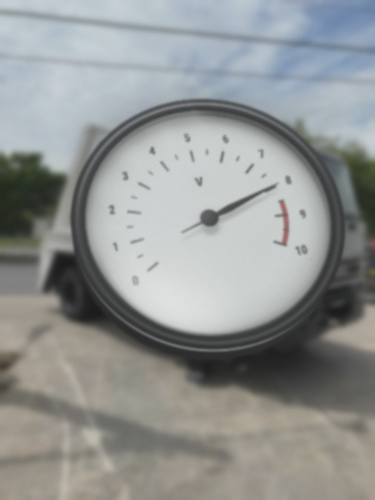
8 V
